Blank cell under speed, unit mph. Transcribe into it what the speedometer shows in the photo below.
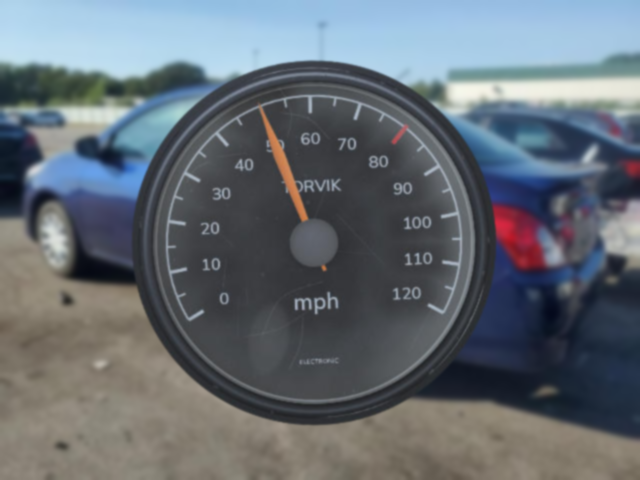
50 mph
